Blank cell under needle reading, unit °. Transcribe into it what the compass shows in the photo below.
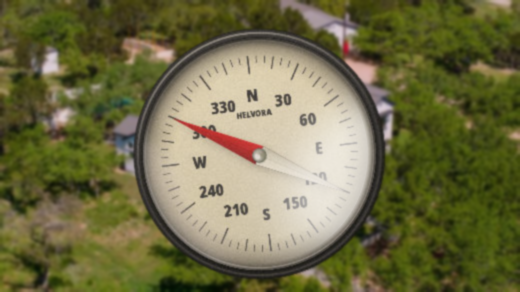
300 °
